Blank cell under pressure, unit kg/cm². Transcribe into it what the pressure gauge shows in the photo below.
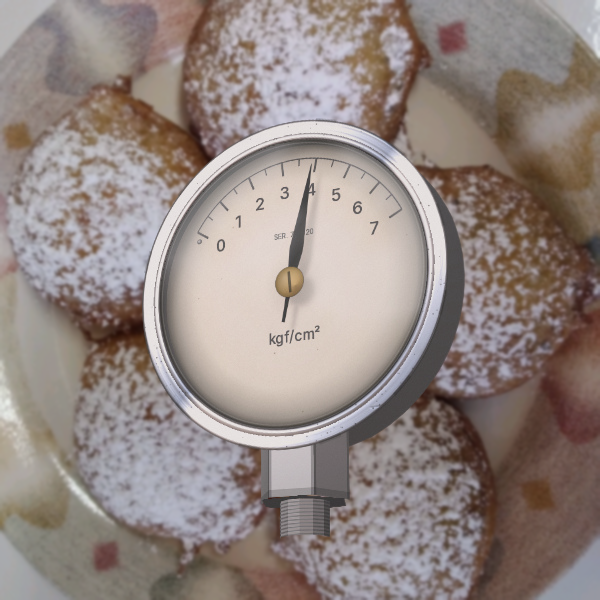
4 kg/cm²
